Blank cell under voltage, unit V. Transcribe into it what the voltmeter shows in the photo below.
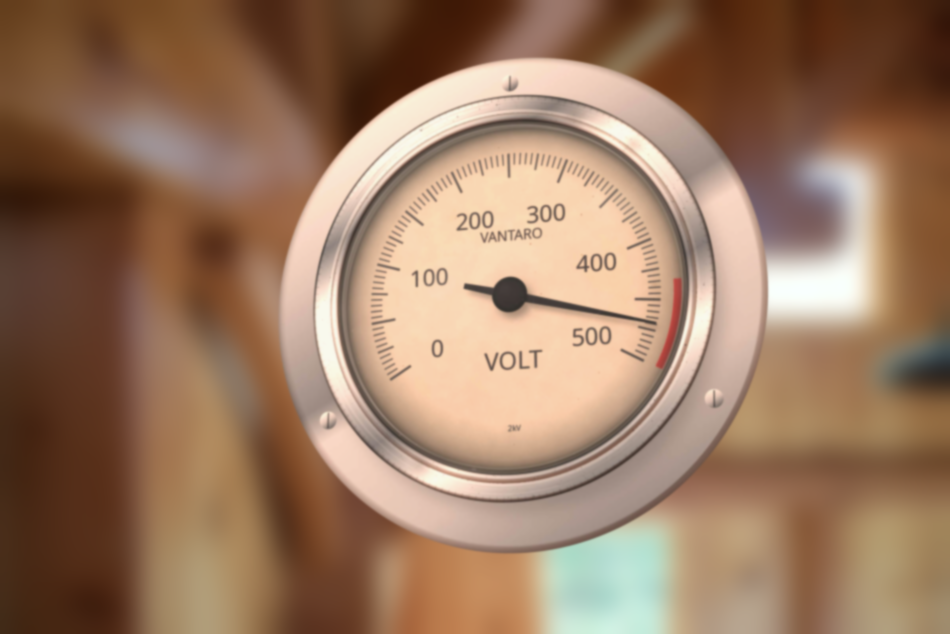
470 V
